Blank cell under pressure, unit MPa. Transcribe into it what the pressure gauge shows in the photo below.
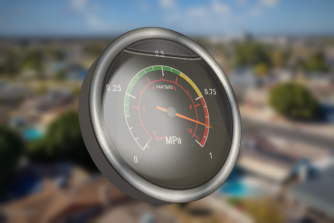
0.9 MPa
